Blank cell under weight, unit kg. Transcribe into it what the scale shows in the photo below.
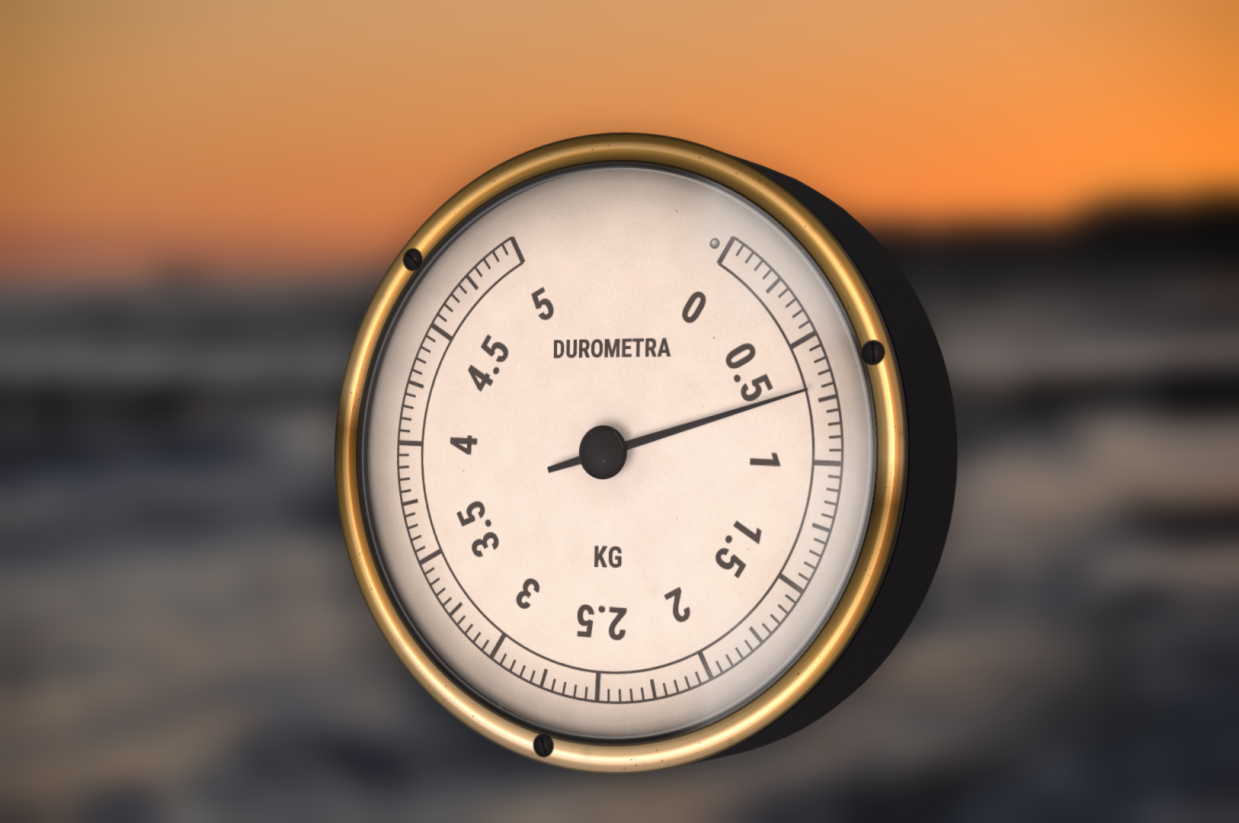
0.7 kg
